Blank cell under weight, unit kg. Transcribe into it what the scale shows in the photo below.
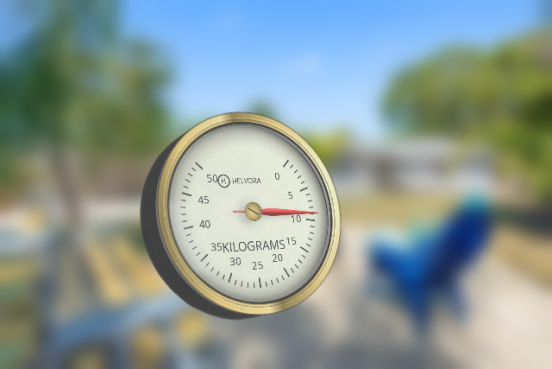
9 kg
